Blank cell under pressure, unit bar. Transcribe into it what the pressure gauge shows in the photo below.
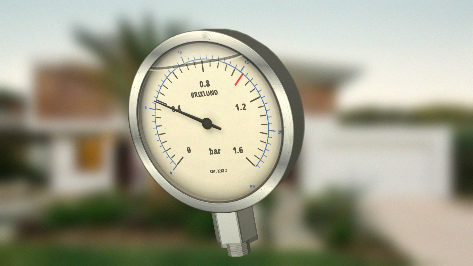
0.4 bar
